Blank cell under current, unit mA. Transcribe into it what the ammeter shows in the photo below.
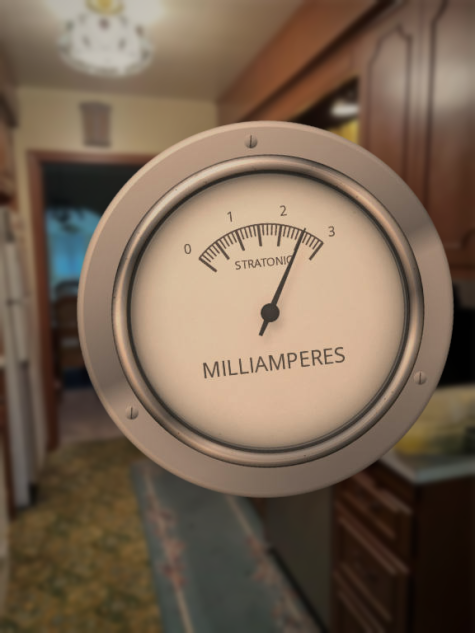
2.5 mA
